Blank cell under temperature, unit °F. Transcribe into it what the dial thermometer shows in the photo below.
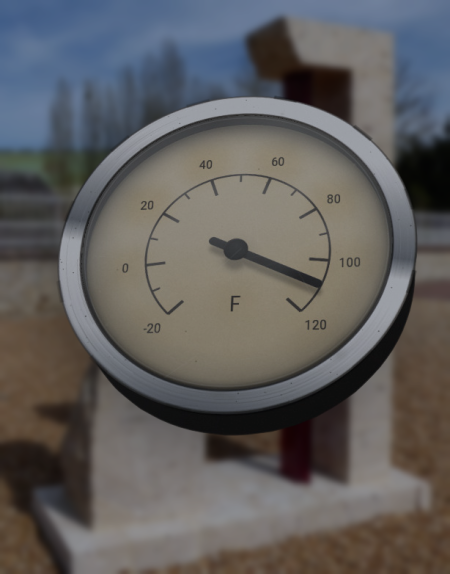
110 °F
